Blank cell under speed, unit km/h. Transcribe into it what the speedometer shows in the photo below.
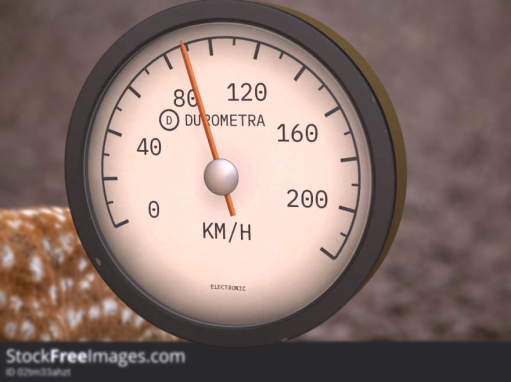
90 km/h
